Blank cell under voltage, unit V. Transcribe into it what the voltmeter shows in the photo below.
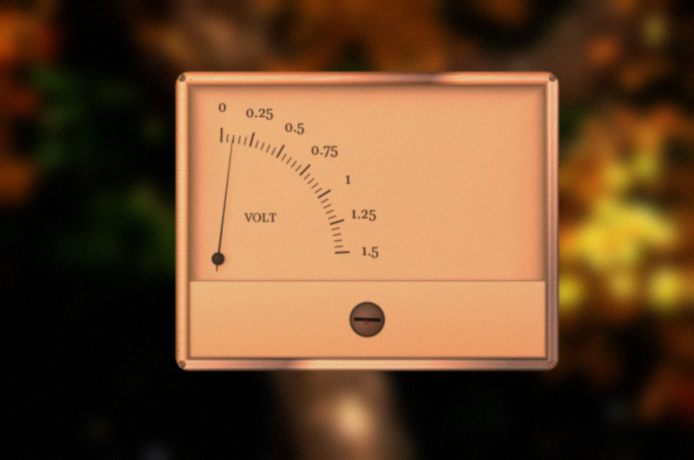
0.1 V
